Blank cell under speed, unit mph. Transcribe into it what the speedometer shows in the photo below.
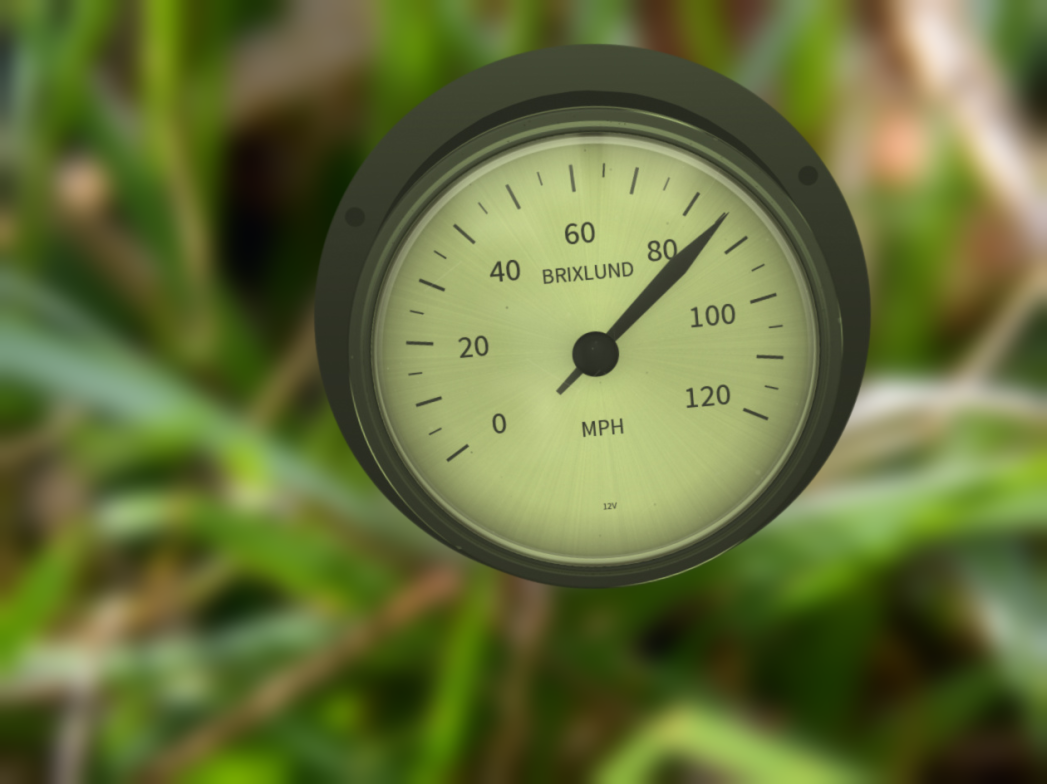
85 mph
